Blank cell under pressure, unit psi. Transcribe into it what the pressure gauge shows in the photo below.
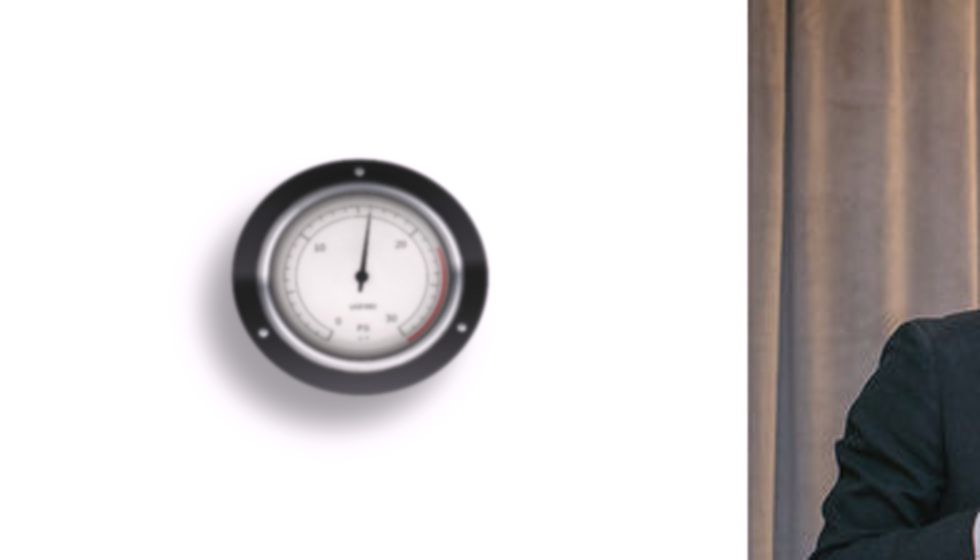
16 psi
